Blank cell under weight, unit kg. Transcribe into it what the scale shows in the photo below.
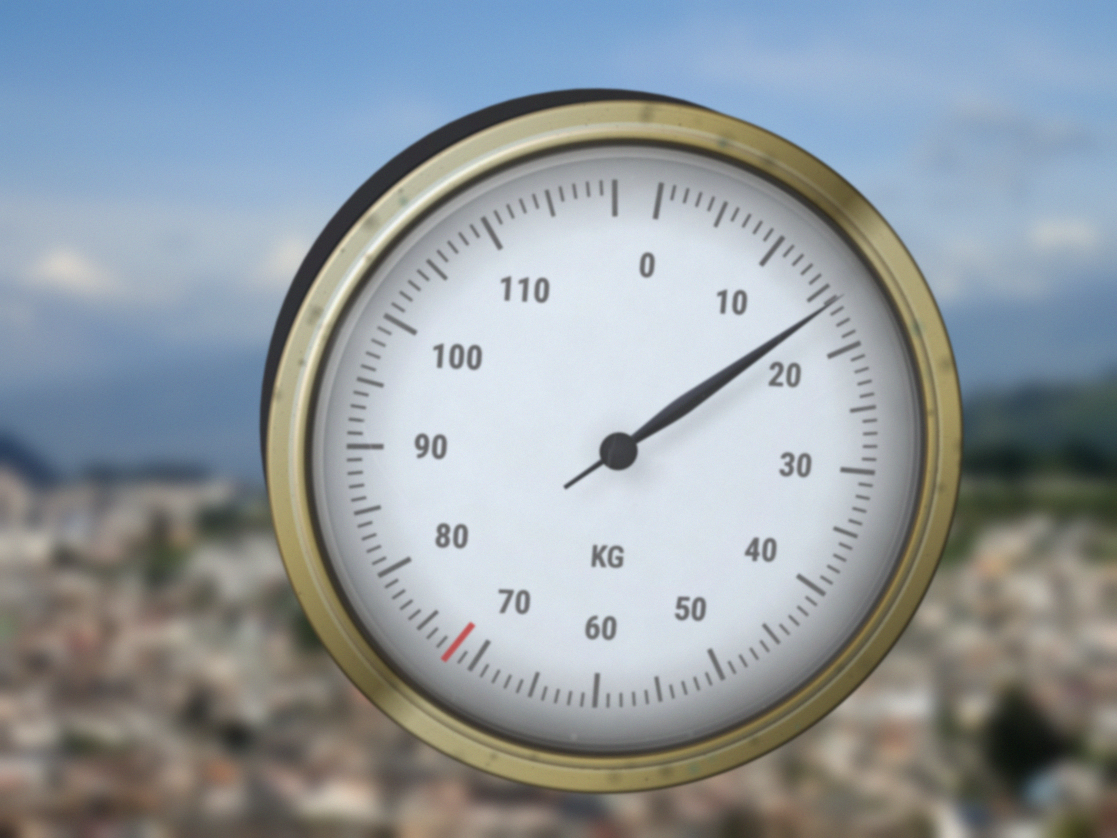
16 kg
